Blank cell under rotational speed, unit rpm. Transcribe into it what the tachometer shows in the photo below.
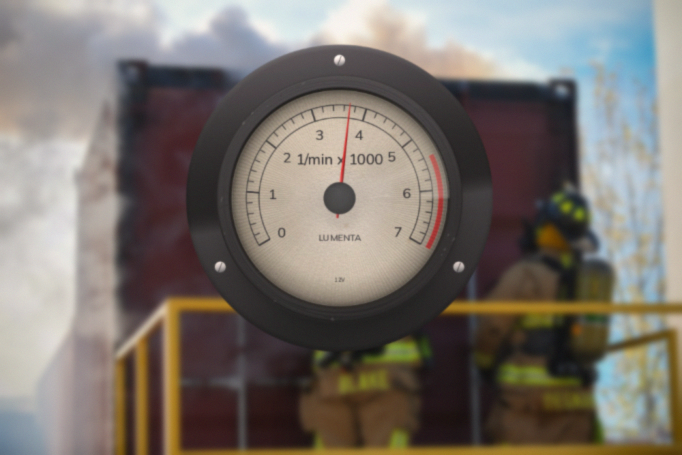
3700 rpm
